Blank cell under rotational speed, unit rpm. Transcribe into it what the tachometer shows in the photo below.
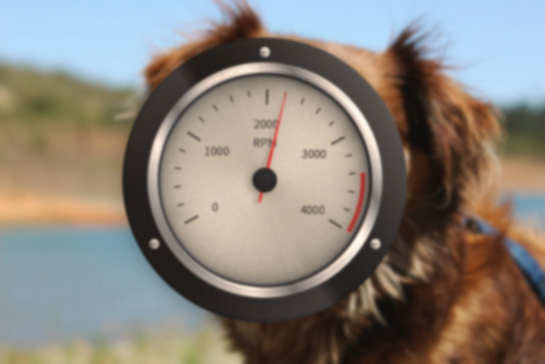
2200 rpm
